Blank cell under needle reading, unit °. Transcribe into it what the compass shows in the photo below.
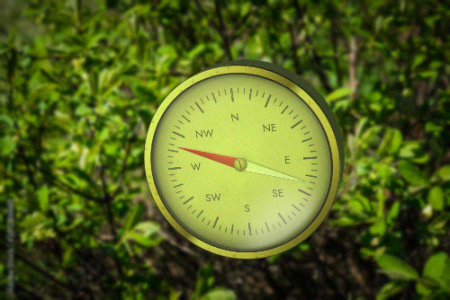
290 °
